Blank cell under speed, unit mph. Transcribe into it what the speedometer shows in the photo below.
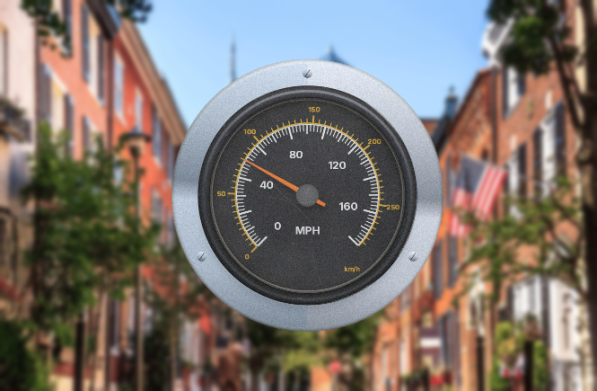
50 mph
